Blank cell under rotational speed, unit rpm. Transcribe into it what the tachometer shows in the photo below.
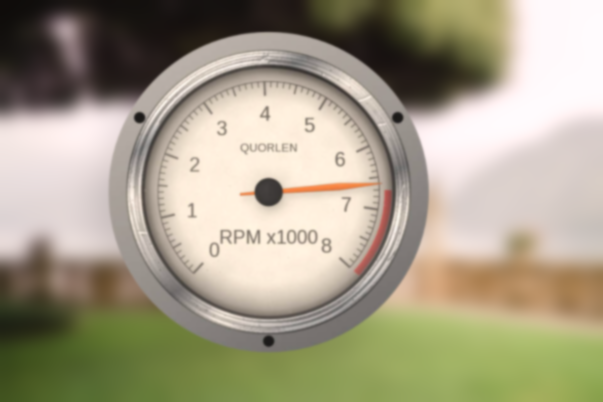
6600 rpm
